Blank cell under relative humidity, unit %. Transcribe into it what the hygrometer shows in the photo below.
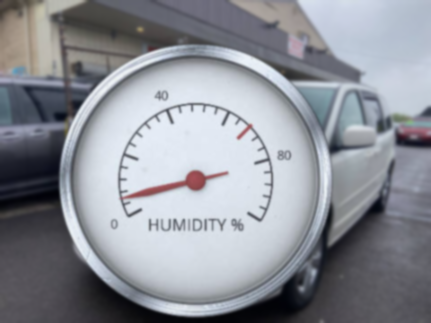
6 %
